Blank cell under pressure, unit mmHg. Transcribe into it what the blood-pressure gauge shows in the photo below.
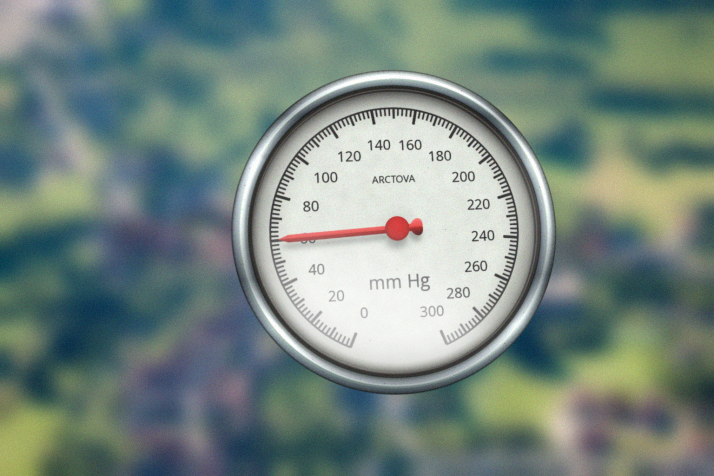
60 mmHg
